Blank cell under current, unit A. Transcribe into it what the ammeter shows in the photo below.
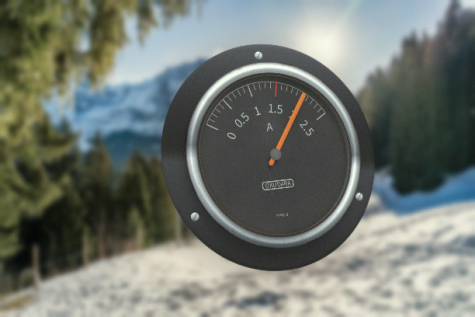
2 A
